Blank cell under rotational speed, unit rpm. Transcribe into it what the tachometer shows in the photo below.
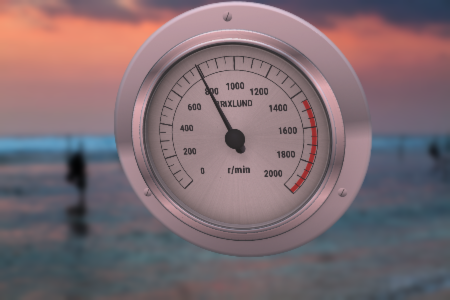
800 rpm
